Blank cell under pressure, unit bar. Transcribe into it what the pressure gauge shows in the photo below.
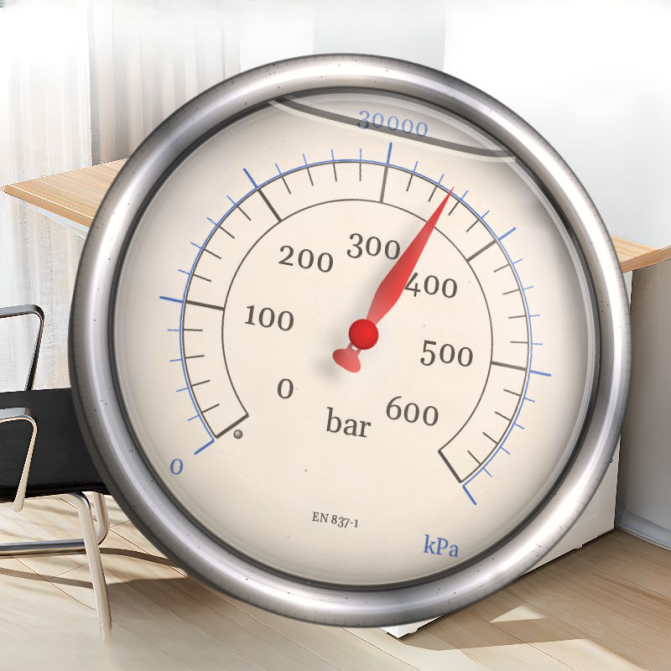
350 bar
